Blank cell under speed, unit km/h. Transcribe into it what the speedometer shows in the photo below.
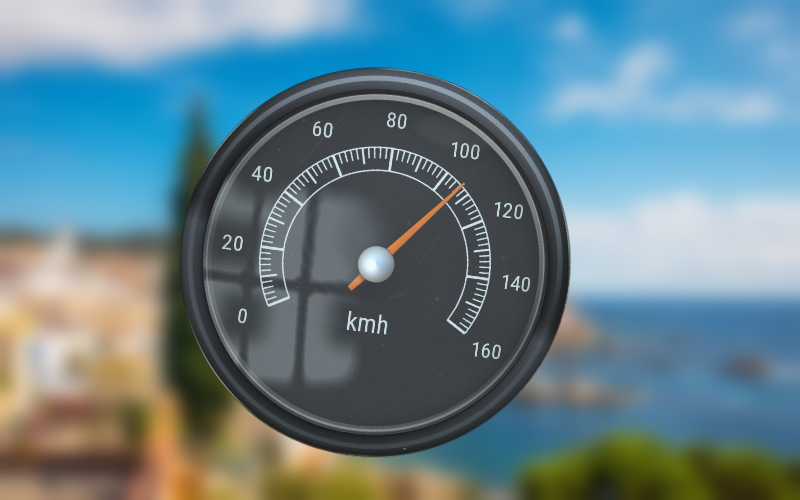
106 km/h
